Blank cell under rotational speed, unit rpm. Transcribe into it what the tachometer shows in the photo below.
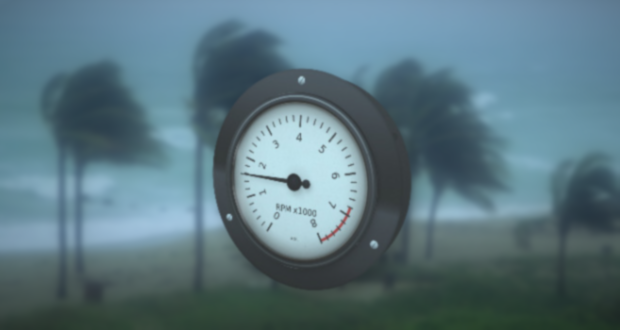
1600 rpm
